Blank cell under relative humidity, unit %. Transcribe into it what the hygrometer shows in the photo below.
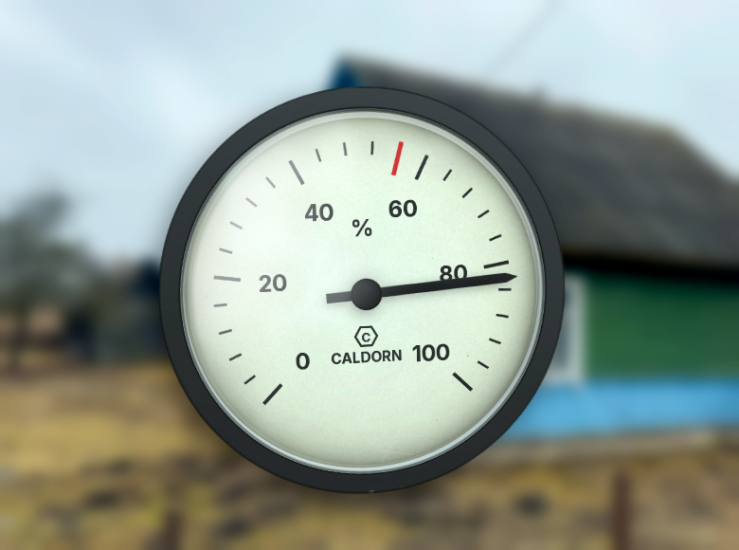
82 %
